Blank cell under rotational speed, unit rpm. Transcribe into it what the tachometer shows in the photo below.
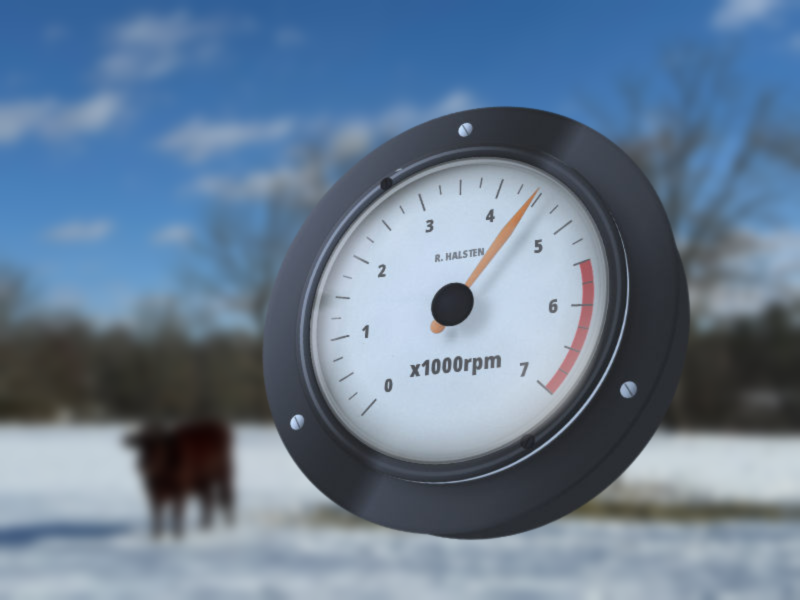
4500 rpm
